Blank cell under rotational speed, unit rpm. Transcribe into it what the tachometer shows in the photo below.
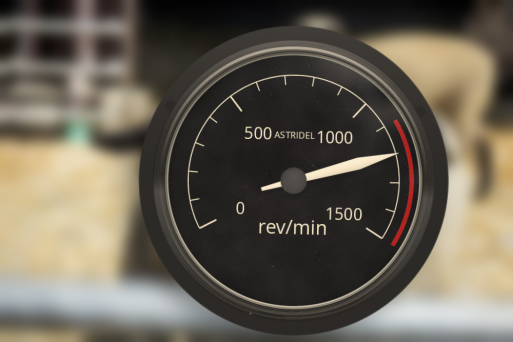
1200 rpm
